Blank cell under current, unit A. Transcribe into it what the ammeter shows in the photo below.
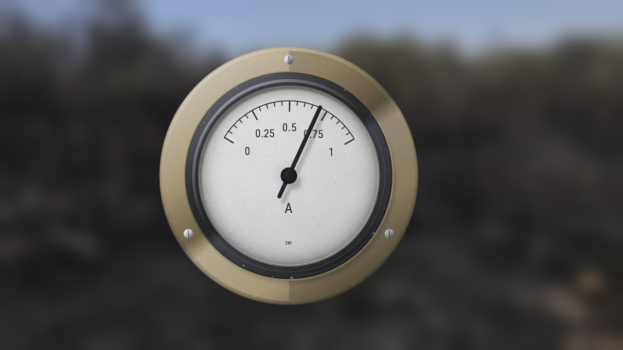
0.7 A
